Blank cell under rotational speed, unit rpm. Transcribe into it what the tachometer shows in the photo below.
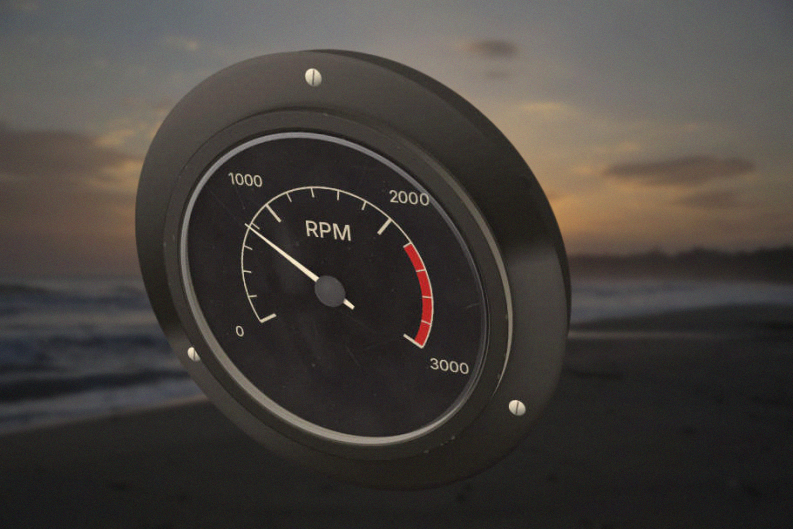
800 rpm
